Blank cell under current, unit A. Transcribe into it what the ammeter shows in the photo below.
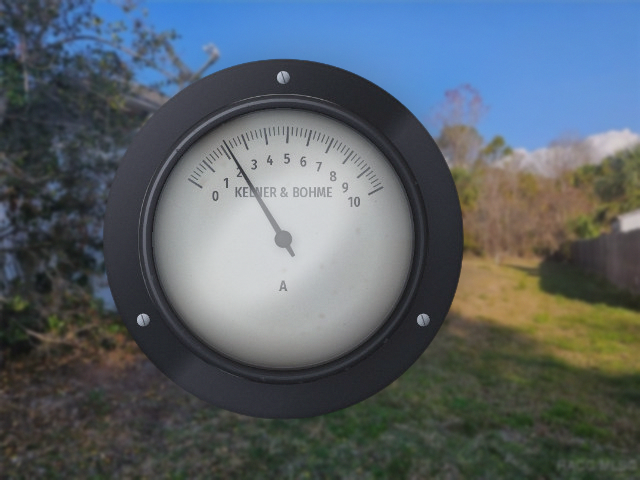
2.2 A
